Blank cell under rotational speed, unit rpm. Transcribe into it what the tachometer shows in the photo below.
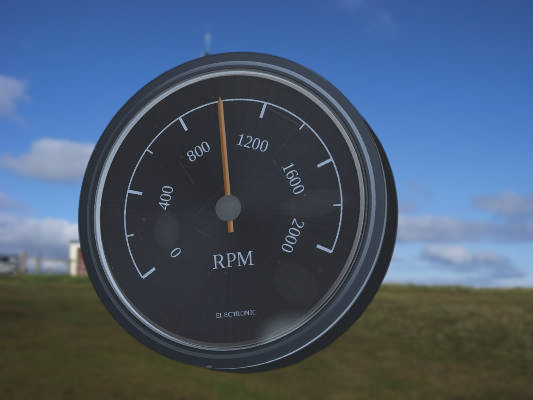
1000 rpm
